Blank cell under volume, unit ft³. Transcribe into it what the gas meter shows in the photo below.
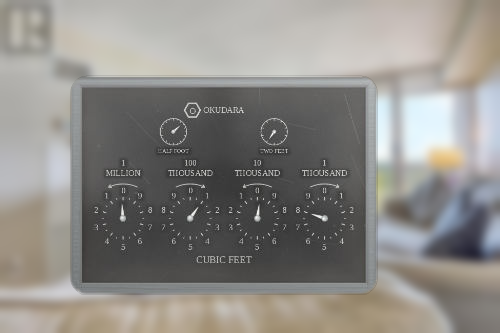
9800 ft³
